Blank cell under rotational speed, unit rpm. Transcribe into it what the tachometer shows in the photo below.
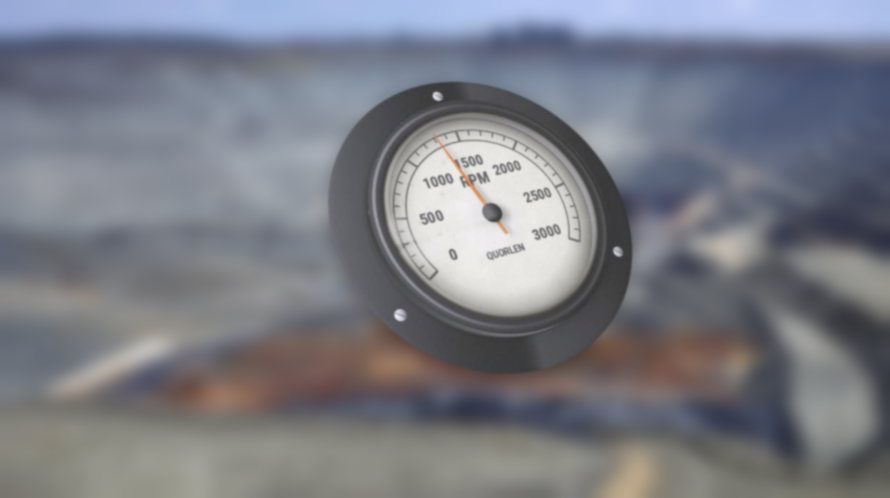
1300 rpm
